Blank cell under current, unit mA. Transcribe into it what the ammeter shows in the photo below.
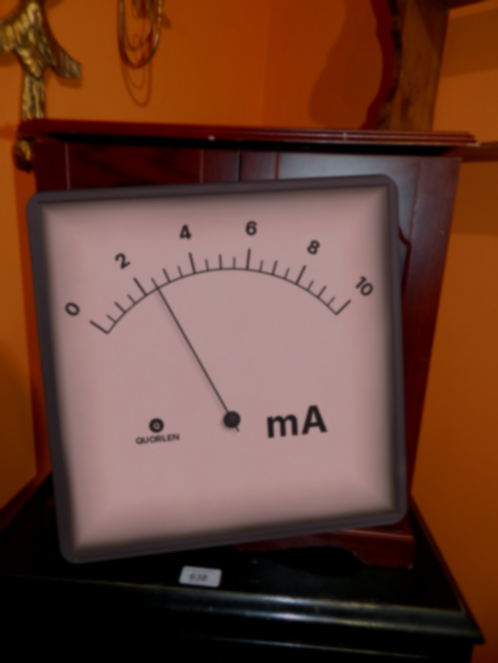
2.5 mA
